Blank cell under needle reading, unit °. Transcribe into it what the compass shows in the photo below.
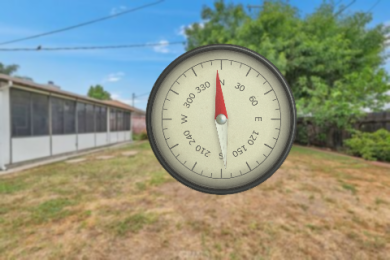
355 °
